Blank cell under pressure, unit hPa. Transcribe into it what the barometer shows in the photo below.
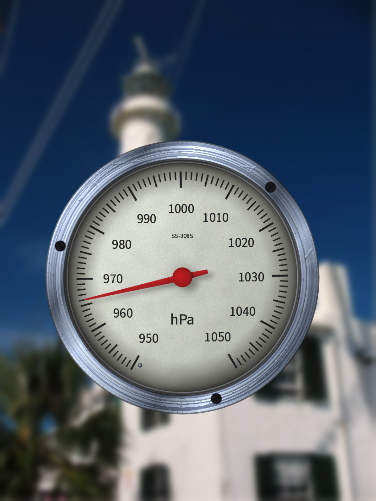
966 hPa
